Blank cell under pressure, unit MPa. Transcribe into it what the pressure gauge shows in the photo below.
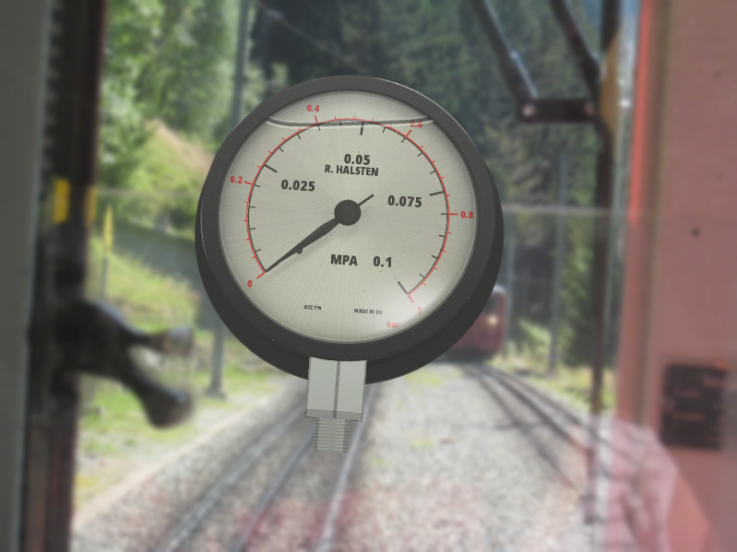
0 MPa
